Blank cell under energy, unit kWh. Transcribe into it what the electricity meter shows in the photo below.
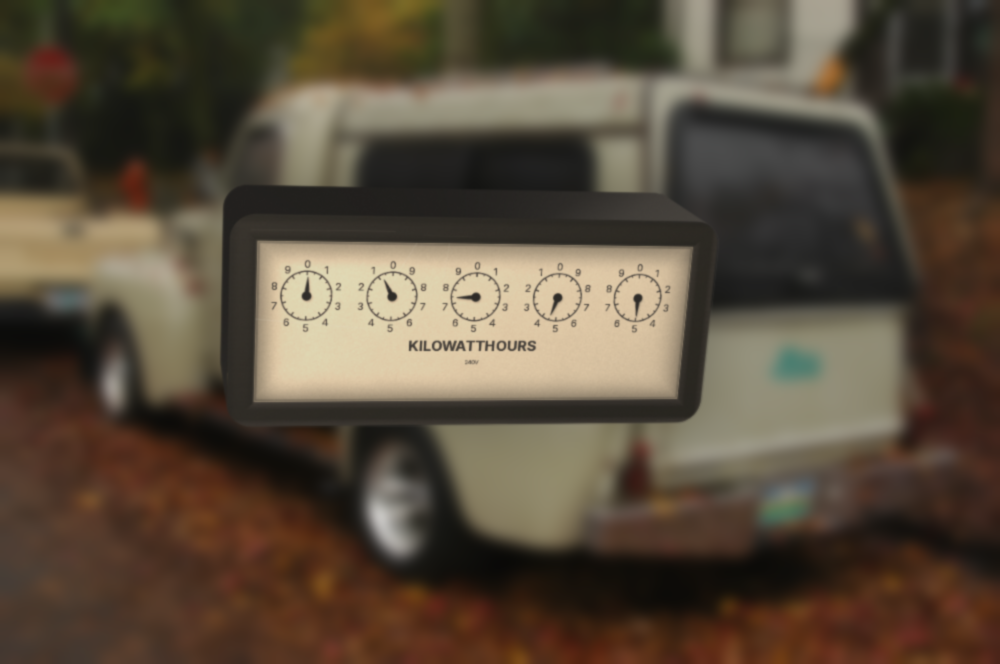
745 kWh
